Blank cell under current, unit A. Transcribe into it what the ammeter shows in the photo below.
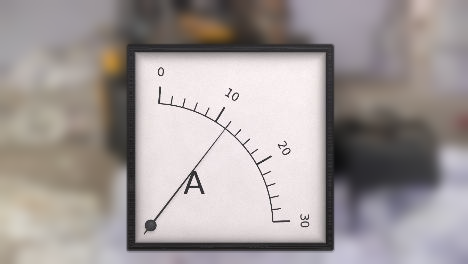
12 A
